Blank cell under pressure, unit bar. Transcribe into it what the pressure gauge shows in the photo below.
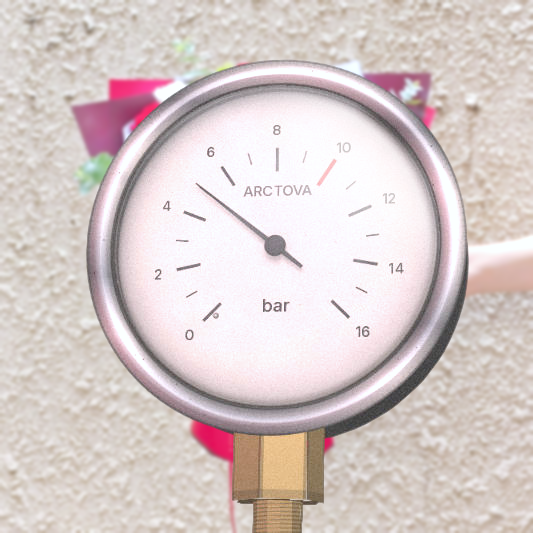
5 bar
